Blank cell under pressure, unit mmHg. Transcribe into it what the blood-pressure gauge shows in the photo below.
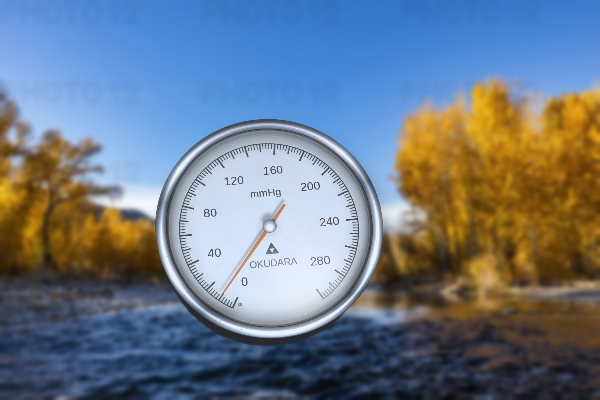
10 mmHg
